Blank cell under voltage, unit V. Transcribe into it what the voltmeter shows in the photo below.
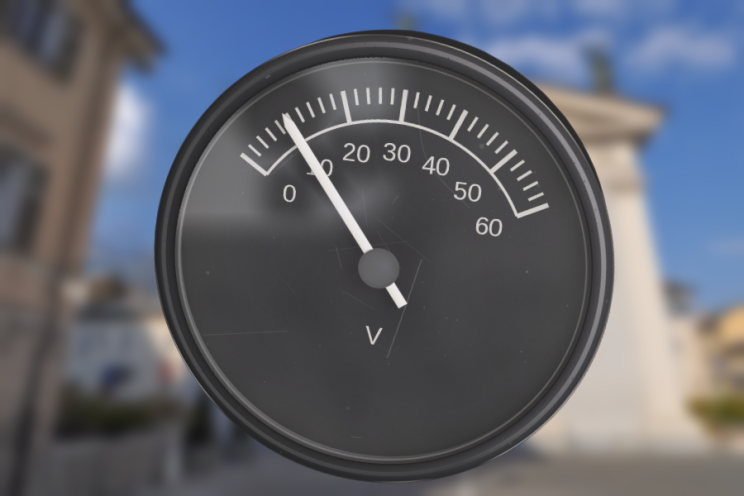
10 V
